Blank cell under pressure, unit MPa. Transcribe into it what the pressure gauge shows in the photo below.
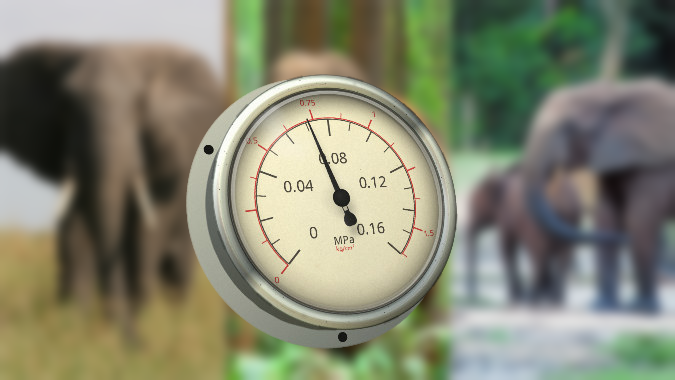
0.07 MPa
